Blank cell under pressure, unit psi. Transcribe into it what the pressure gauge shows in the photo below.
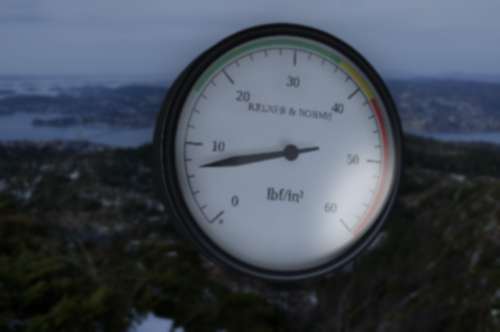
7 psi
